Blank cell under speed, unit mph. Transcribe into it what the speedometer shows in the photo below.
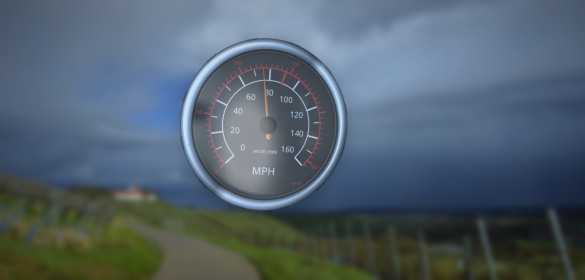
75 mph
